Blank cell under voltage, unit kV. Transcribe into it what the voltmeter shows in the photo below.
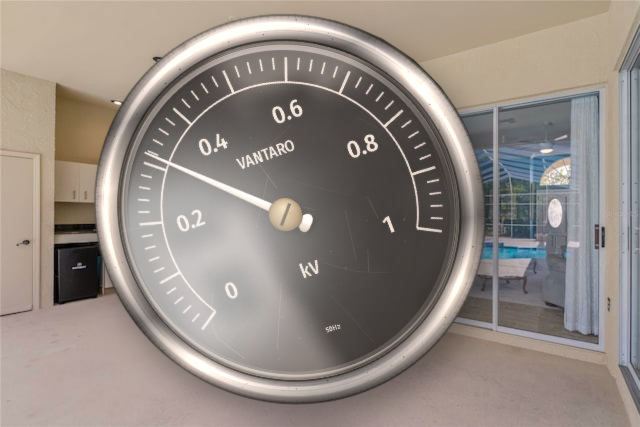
0.32 kV
